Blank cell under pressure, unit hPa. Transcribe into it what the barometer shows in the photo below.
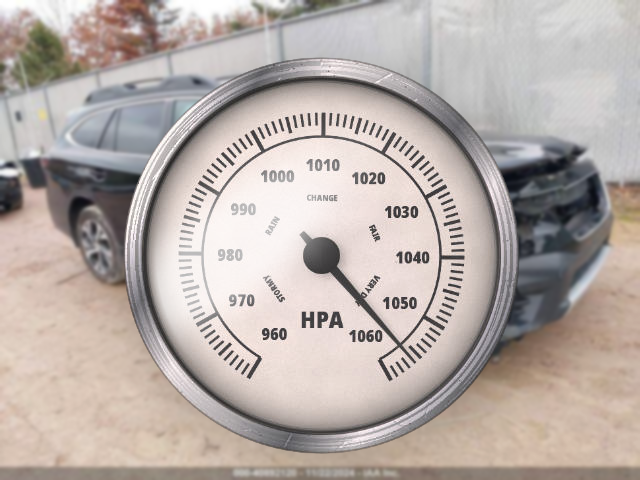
1056 hPa
